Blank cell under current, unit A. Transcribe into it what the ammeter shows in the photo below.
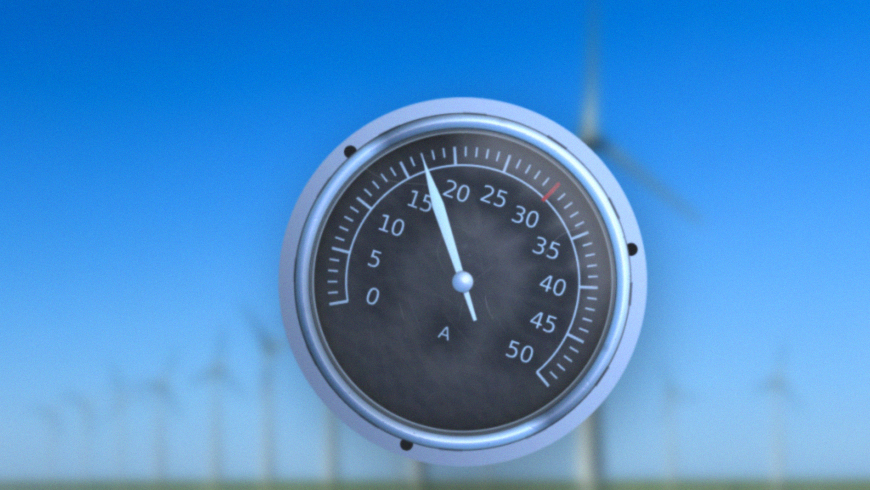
17 A
